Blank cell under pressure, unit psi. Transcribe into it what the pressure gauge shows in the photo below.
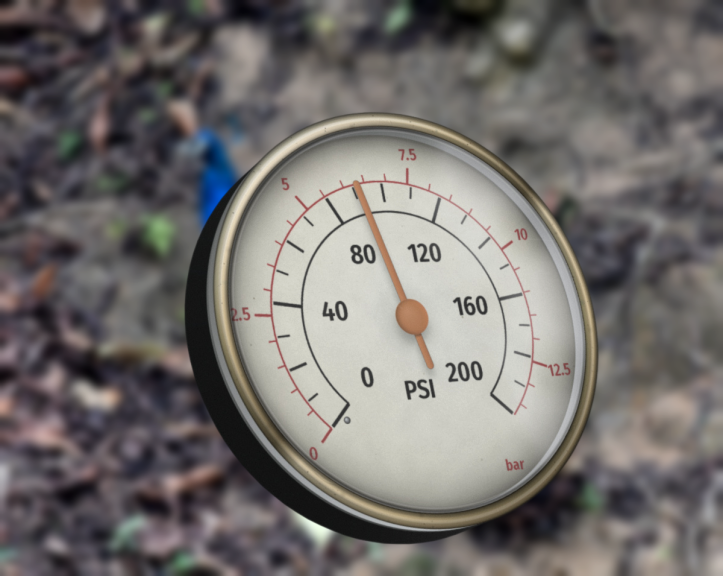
90 psi
